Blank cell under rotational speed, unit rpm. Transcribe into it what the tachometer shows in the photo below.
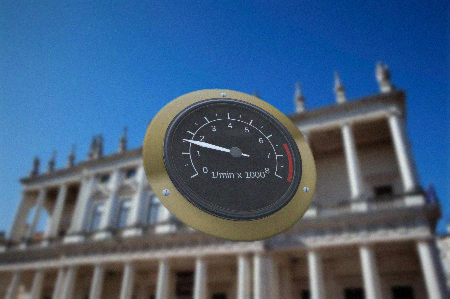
1500 rpm
